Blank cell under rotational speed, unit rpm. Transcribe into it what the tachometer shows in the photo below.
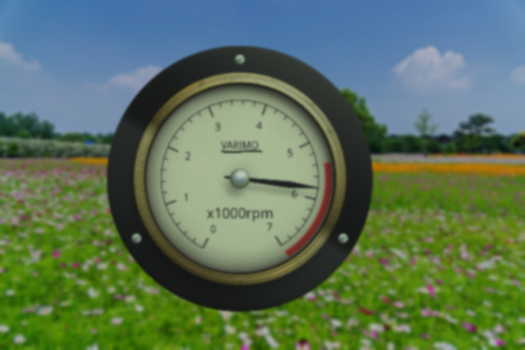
5800 rpm
